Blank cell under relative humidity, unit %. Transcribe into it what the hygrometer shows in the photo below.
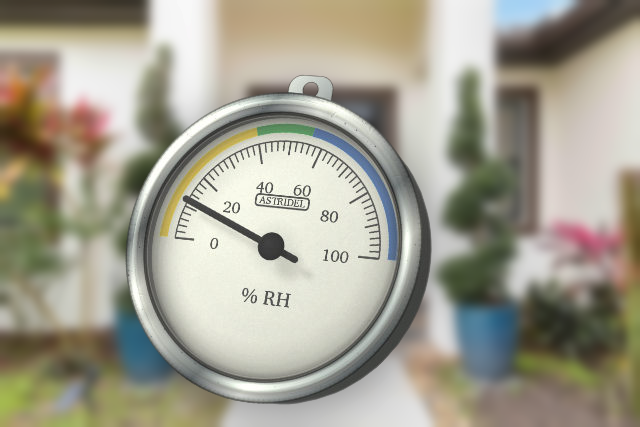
12 %
